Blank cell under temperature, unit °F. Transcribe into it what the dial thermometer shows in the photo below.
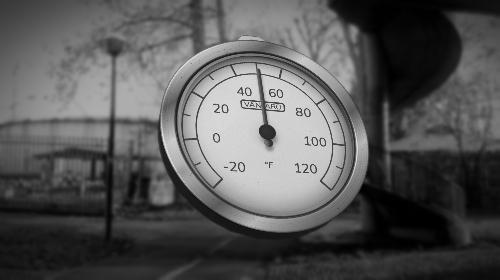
50 °F
